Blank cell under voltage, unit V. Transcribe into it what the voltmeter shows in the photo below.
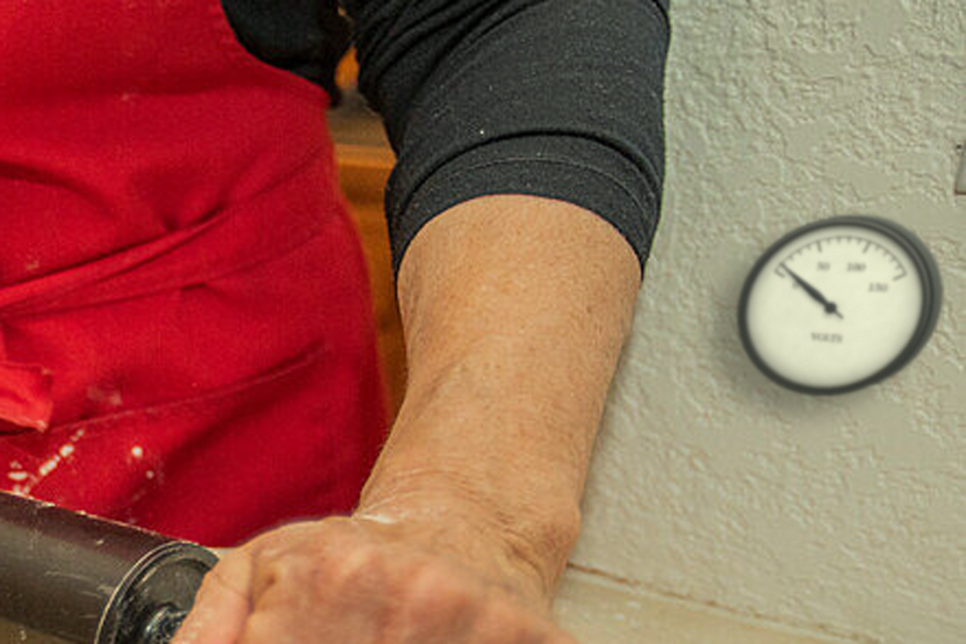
10 V
